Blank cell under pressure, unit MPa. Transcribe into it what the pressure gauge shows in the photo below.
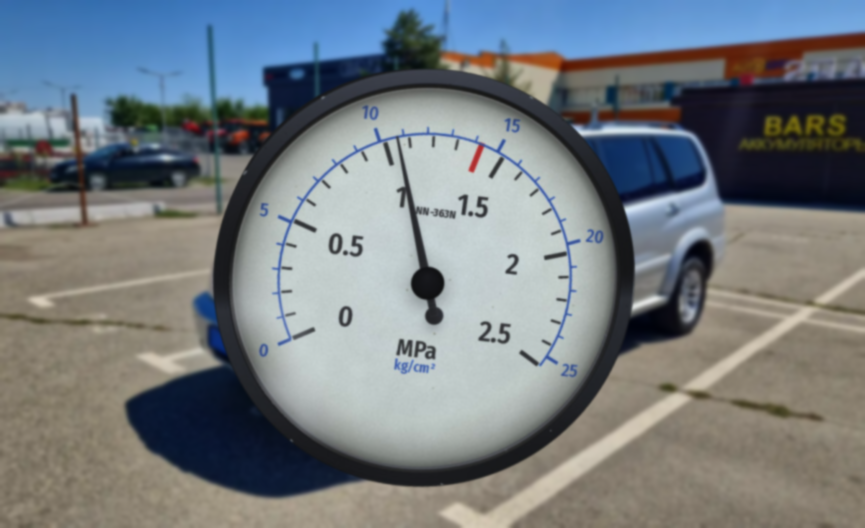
1.05 MPa
